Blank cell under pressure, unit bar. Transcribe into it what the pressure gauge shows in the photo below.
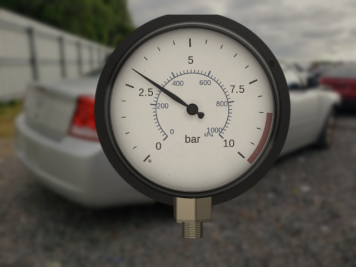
3 bar
